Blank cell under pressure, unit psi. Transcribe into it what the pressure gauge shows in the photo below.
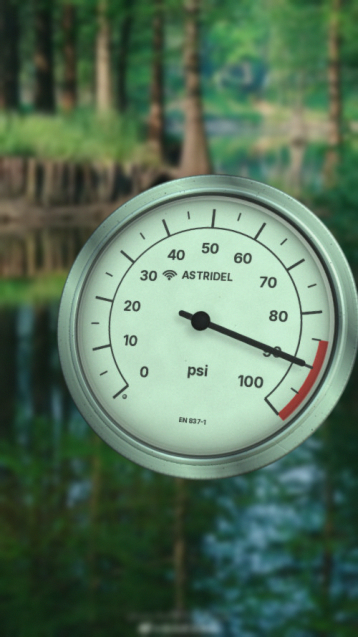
90 psi
